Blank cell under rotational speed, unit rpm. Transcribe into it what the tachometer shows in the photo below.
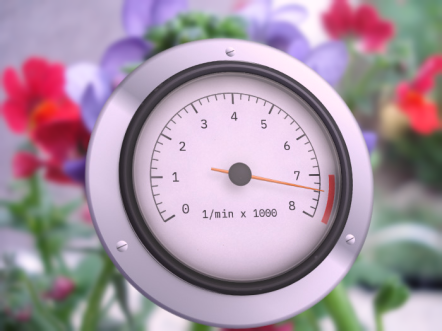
7400 rpm
